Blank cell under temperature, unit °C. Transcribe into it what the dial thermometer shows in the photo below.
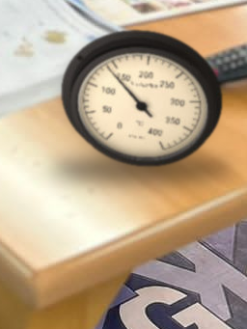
140 °C
